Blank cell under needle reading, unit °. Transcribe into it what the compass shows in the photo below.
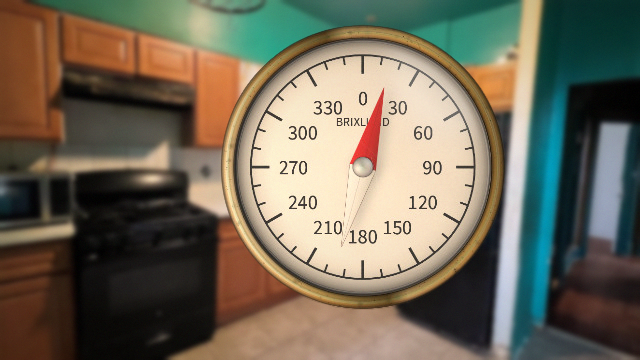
15 °
